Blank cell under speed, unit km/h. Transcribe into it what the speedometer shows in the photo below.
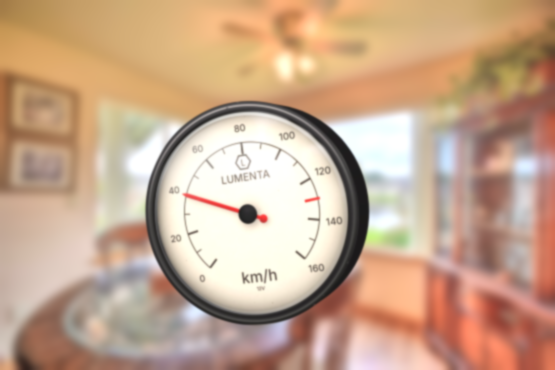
40 km/h
